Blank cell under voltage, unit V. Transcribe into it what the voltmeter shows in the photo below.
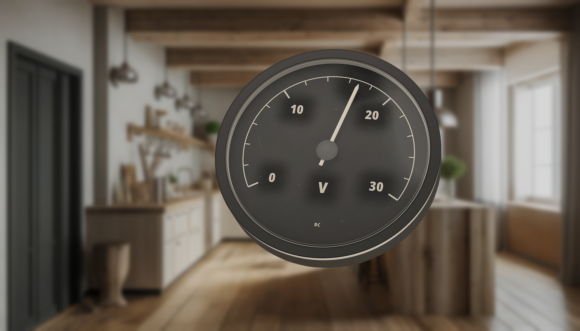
17 V
